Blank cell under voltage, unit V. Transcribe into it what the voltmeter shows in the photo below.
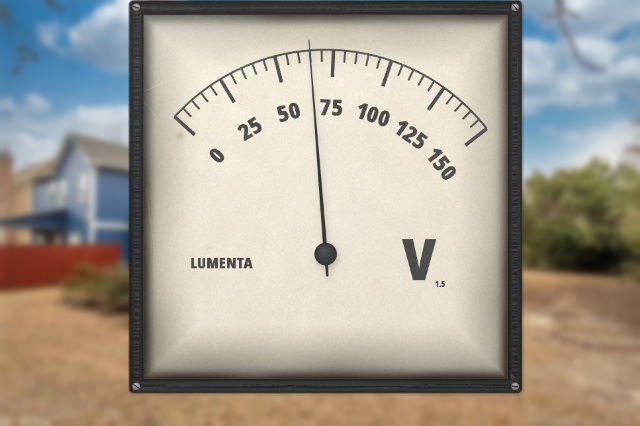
65 V
